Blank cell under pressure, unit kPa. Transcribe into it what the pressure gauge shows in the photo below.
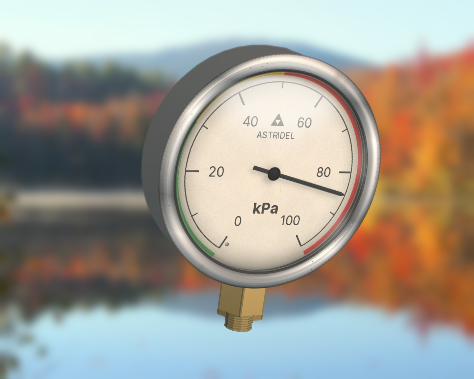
85 kPa
